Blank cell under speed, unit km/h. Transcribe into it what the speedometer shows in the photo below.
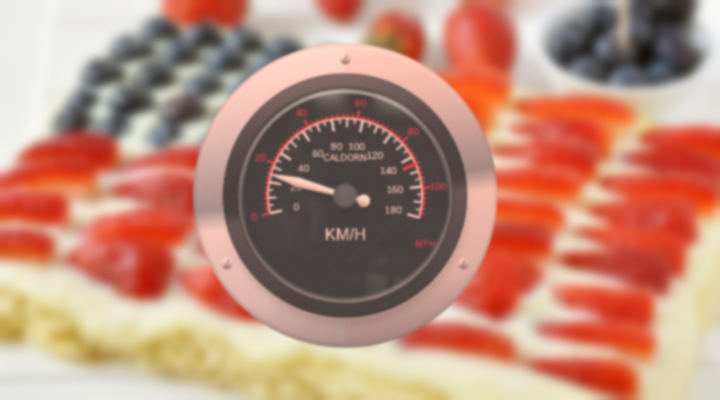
25 km/h
